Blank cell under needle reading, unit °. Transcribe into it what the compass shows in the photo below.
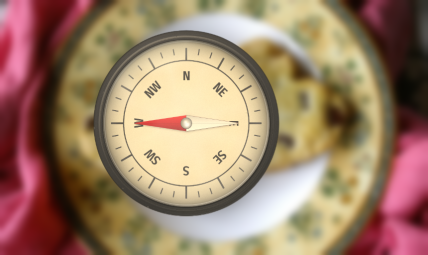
270 °
